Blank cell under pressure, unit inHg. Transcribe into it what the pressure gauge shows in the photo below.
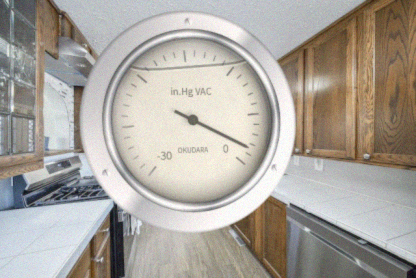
-1.5 inHg
